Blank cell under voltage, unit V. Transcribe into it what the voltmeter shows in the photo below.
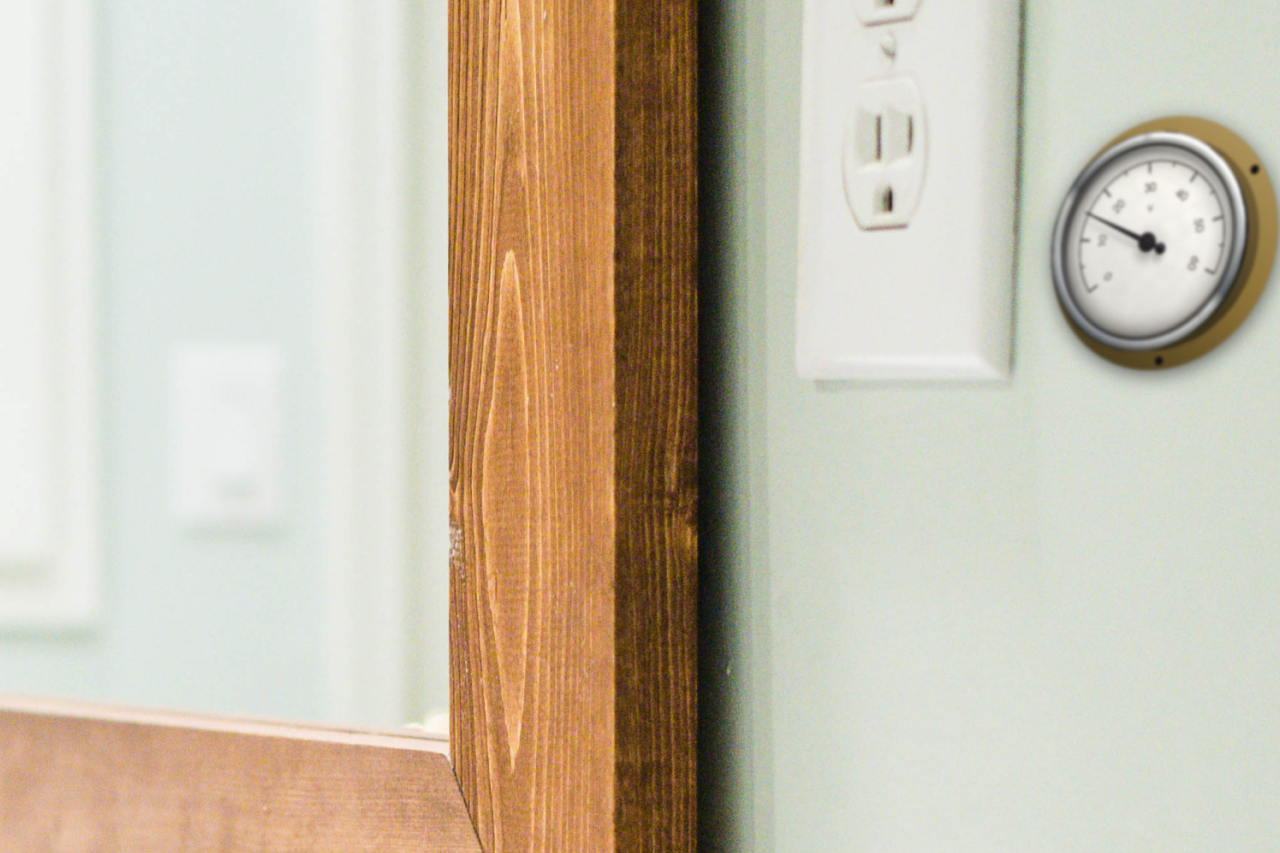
15 V
